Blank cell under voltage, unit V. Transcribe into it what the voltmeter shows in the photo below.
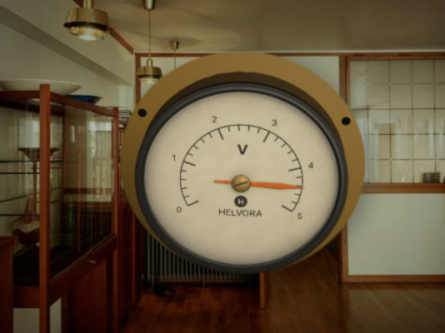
4.4 V
